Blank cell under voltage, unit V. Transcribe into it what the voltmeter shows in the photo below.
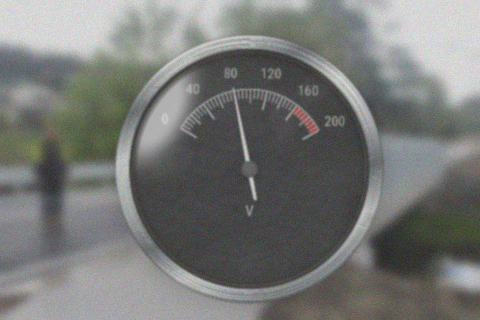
80 V
